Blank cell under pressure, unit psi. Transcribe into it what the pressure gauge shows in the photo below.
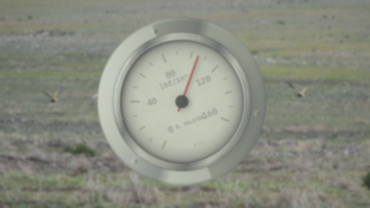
105 psi
